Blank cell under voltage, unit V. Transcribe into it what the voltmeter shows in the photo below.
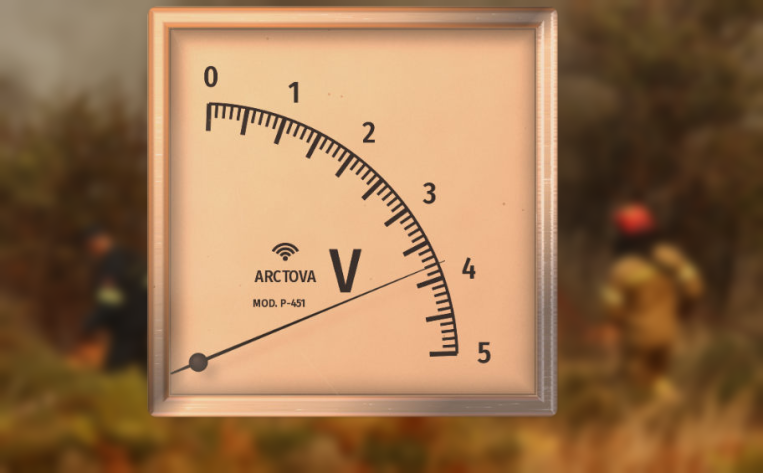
3.8 V
